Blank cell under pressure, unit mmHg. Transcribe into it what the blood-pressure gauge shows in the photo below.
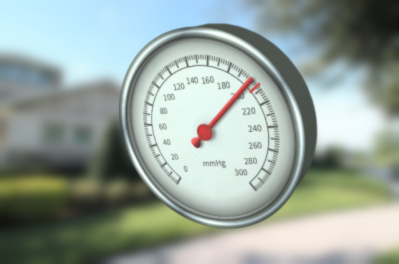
200 mmHg
